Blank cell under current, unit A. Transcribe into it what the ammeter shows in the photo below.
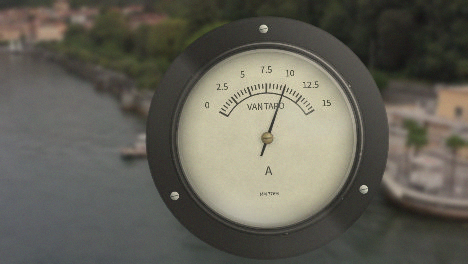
10 A
